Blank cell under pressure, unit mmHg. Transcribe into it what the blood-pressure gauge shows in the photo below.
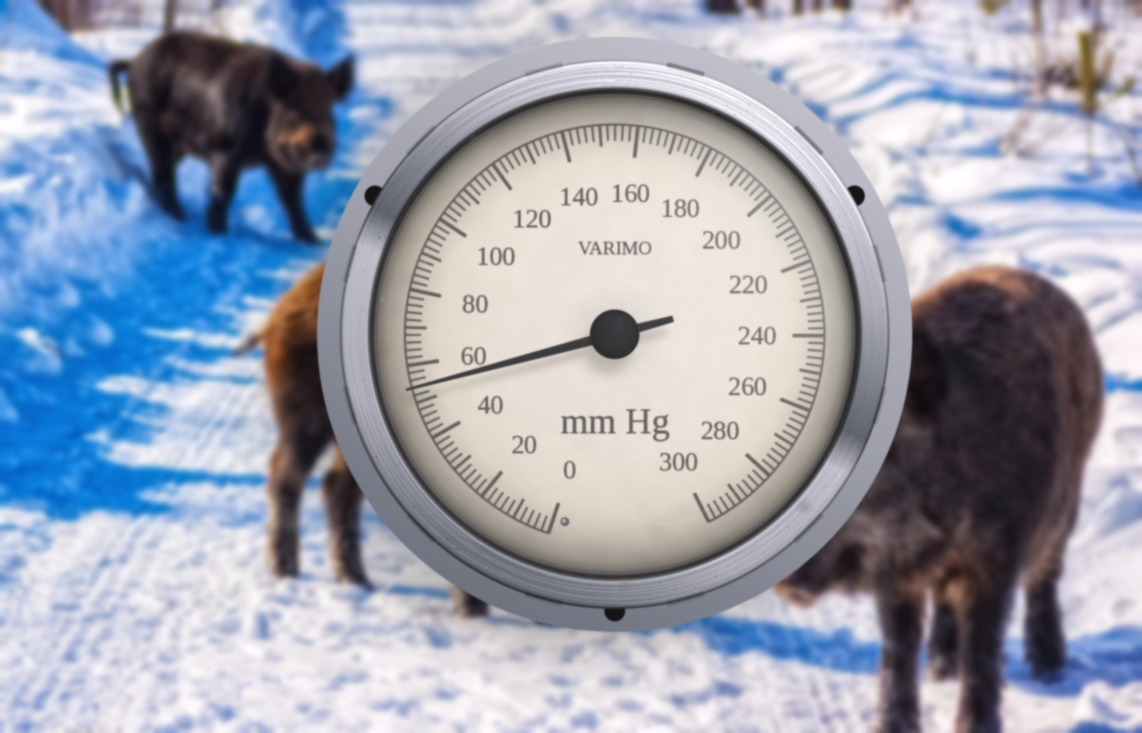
54 mmHg
